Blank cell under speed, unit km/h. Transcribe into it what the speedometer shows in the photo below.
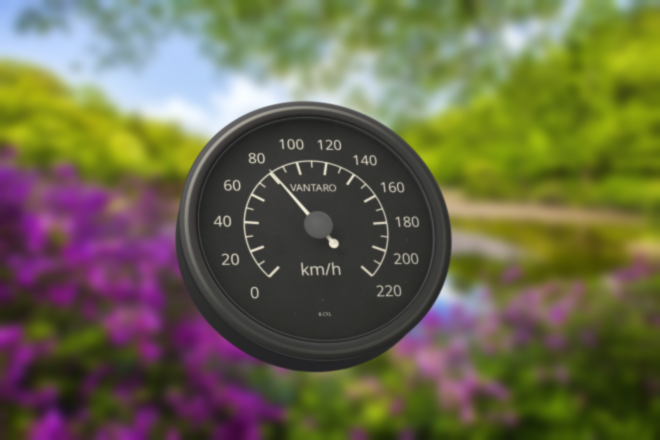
80 km/h
